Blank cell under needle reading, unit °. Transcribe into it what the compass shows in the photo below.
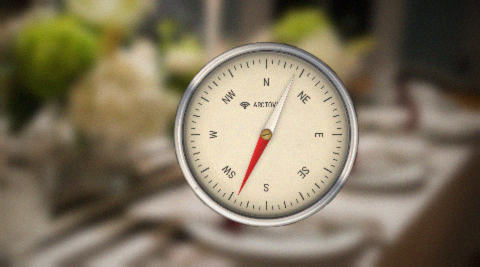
205 °
